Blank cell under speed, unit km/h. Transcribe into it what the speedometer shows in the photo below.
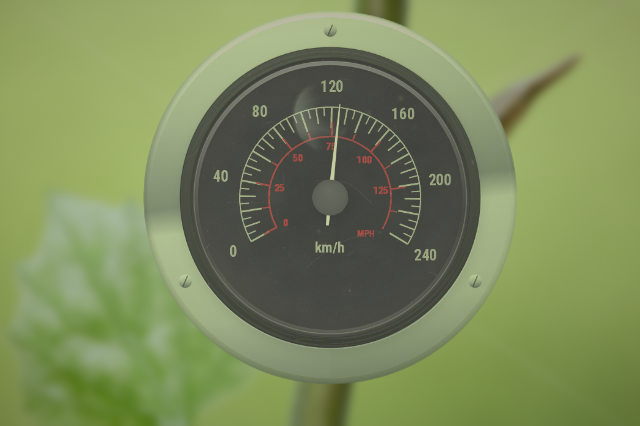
125 km/h
